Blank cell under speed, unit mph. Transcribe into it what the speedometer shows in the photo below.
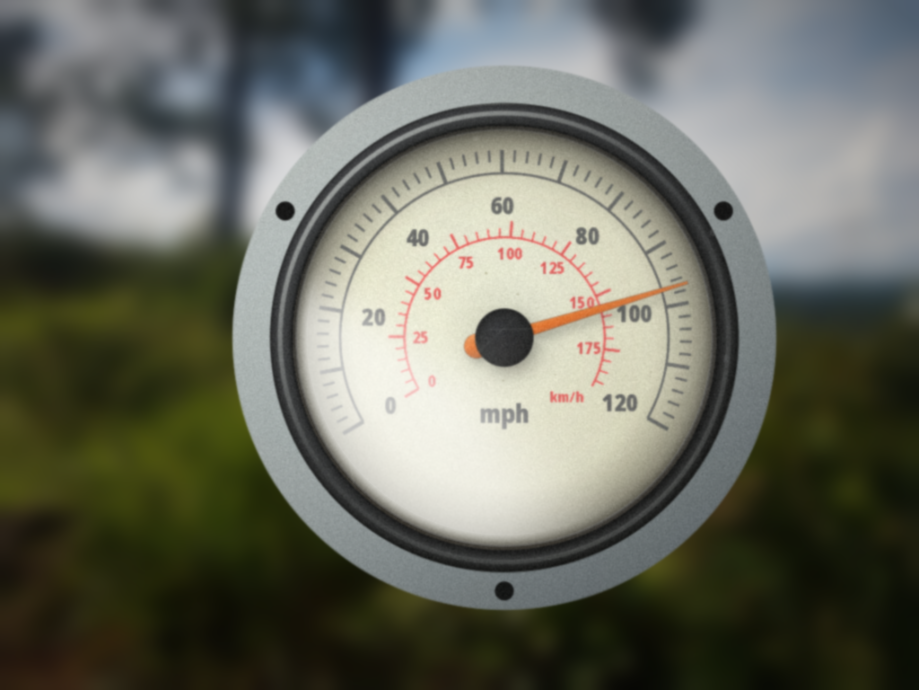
97 mph
